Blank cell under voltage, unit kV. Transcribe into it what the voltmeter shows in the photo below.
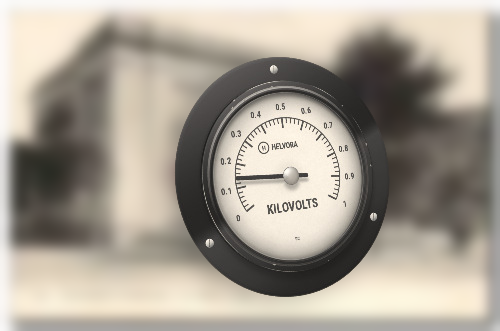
0.14 kV
